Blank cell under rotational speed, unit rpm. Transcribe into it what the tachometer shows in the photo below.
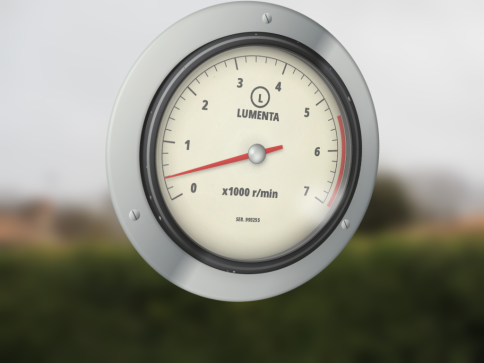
400 rpm
